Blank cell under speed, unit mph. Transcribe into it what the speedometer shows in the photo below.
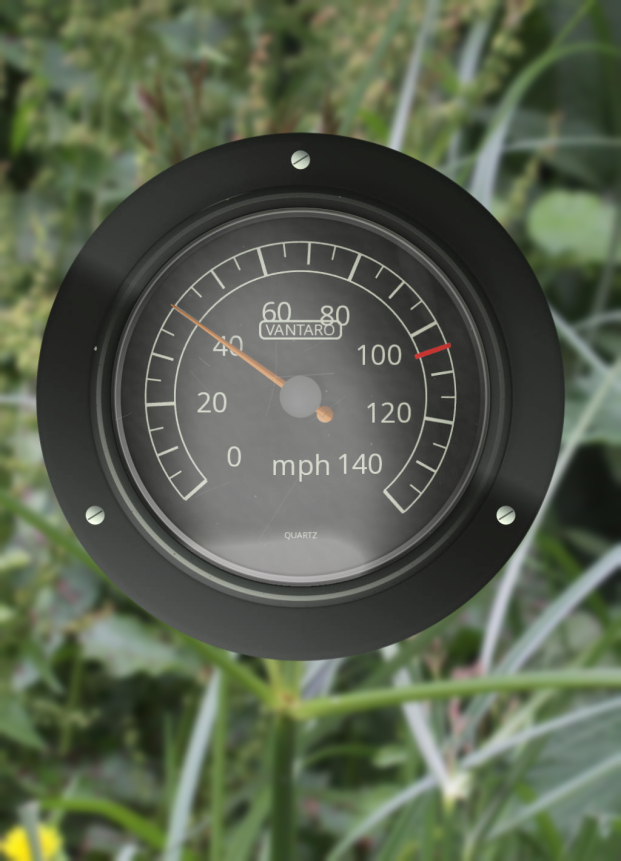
40 mph
